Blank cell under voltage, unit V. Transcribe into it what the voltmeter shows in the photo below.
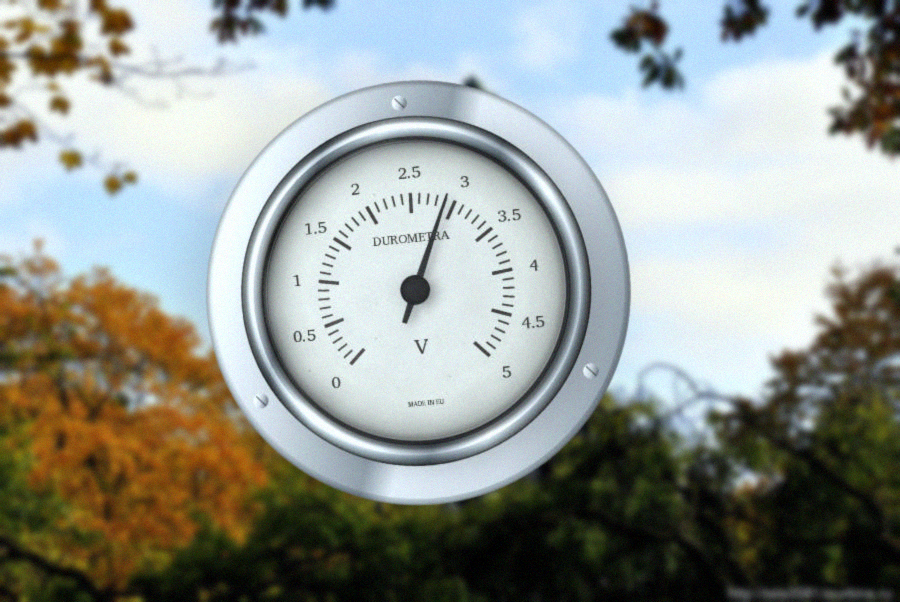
2.9 V
